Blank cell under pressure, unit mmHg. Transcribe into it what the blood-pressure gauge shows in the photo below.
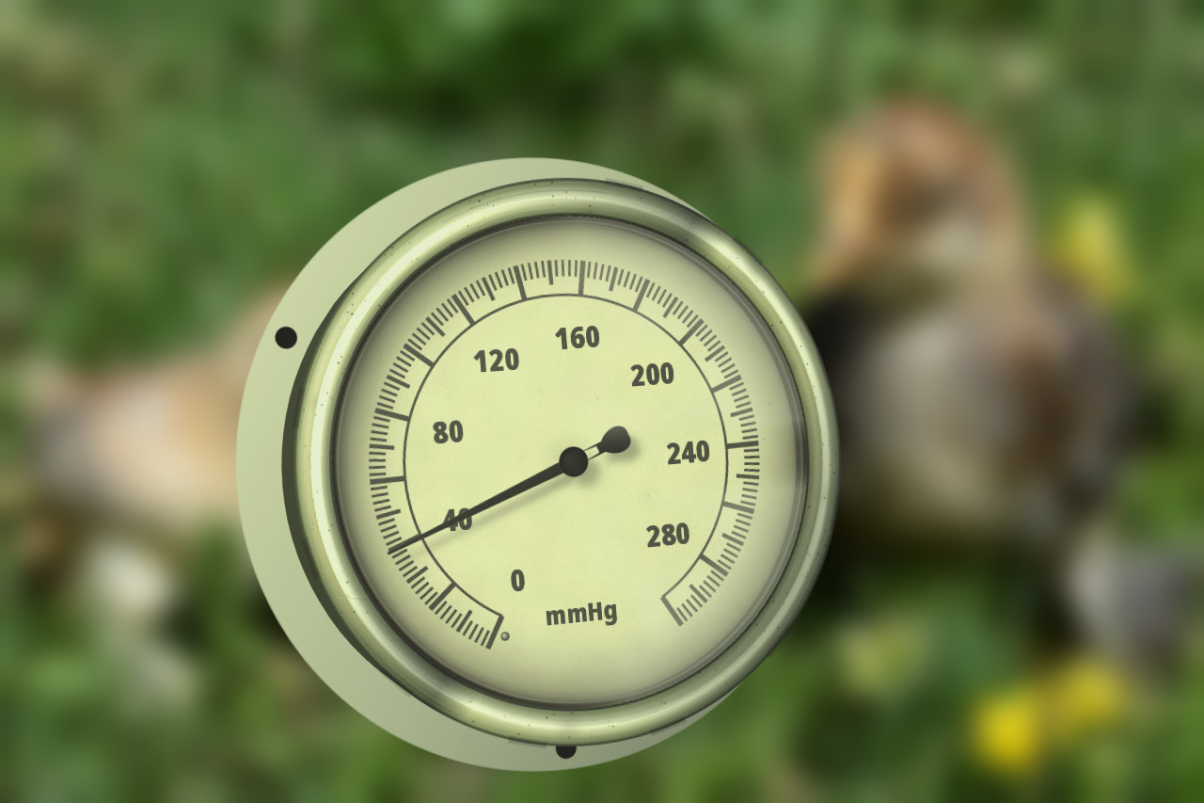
40 mmHg
